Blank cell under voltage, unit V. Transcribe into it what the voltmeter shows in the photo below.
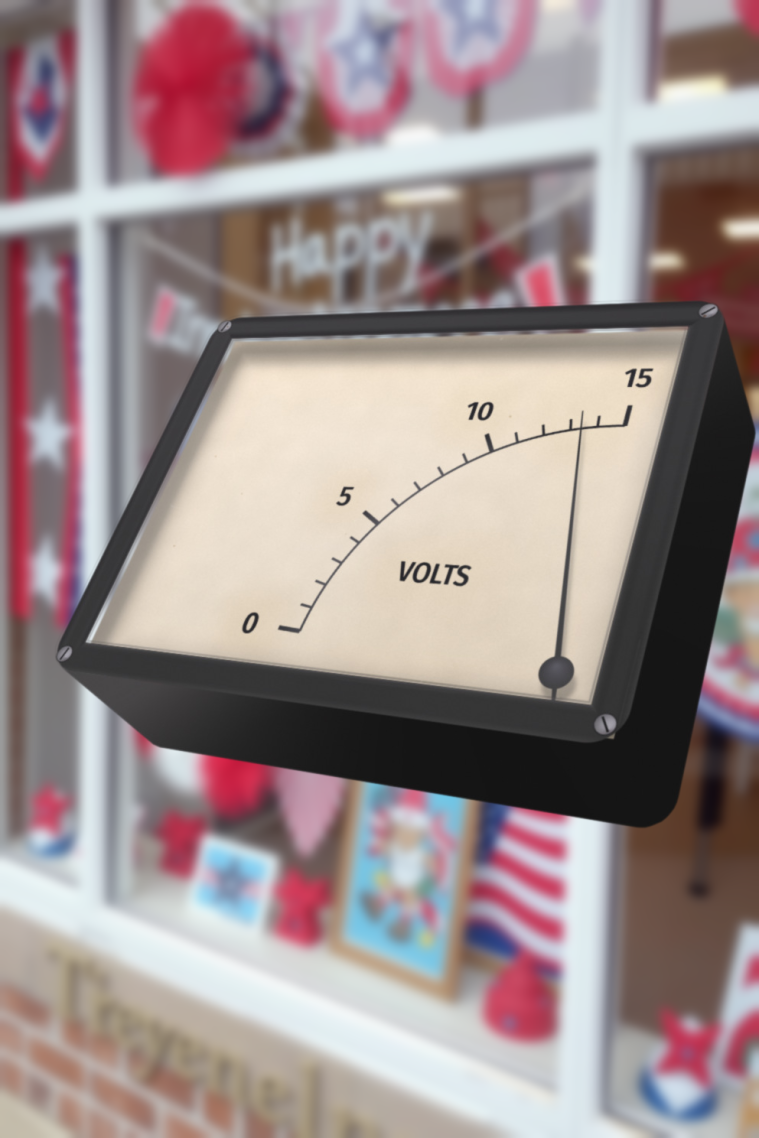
13.5 V
